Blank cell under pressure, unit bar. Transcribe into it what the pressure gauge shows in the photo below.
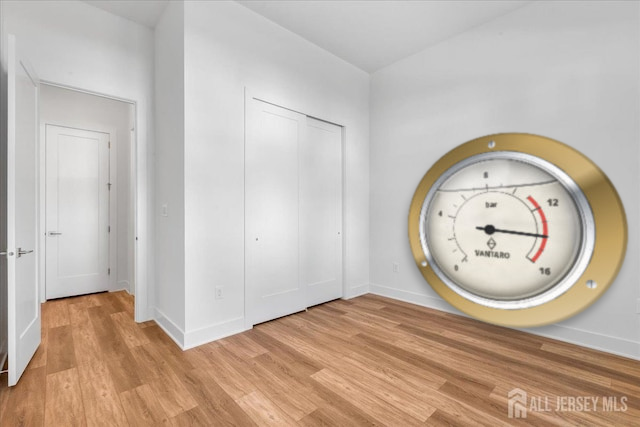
14 bar
